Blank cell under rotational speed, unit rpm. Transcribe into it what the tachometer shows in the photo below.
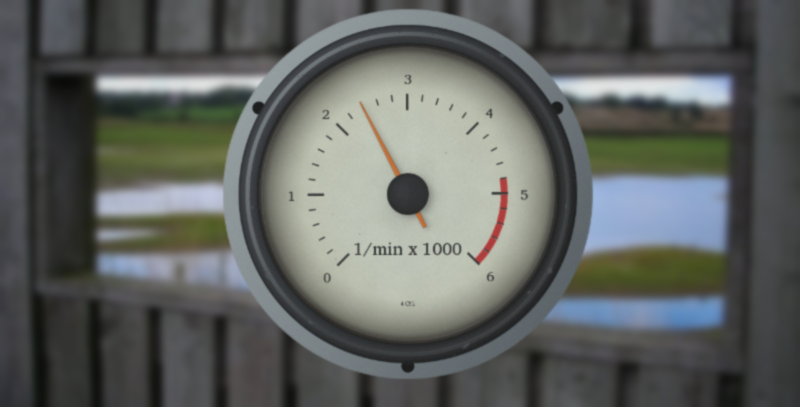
2400 rpm
